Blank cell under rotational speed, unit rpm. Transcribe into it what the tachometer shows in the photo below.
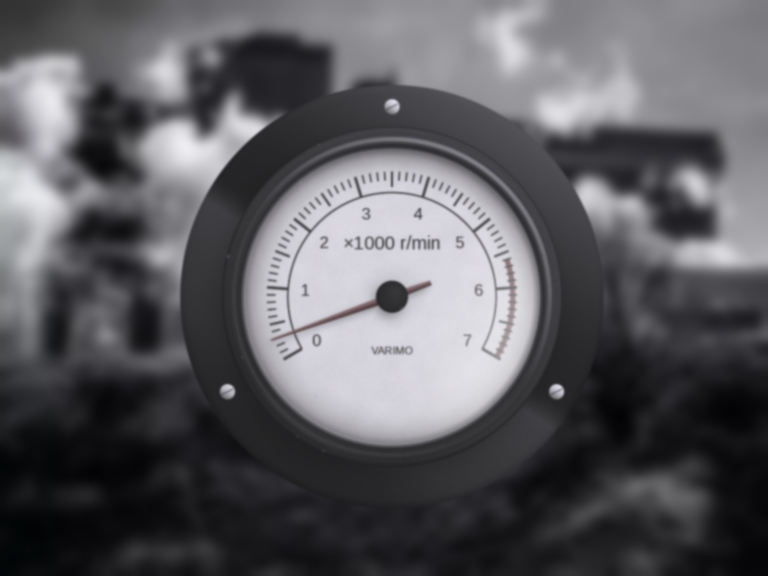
300 rpm
